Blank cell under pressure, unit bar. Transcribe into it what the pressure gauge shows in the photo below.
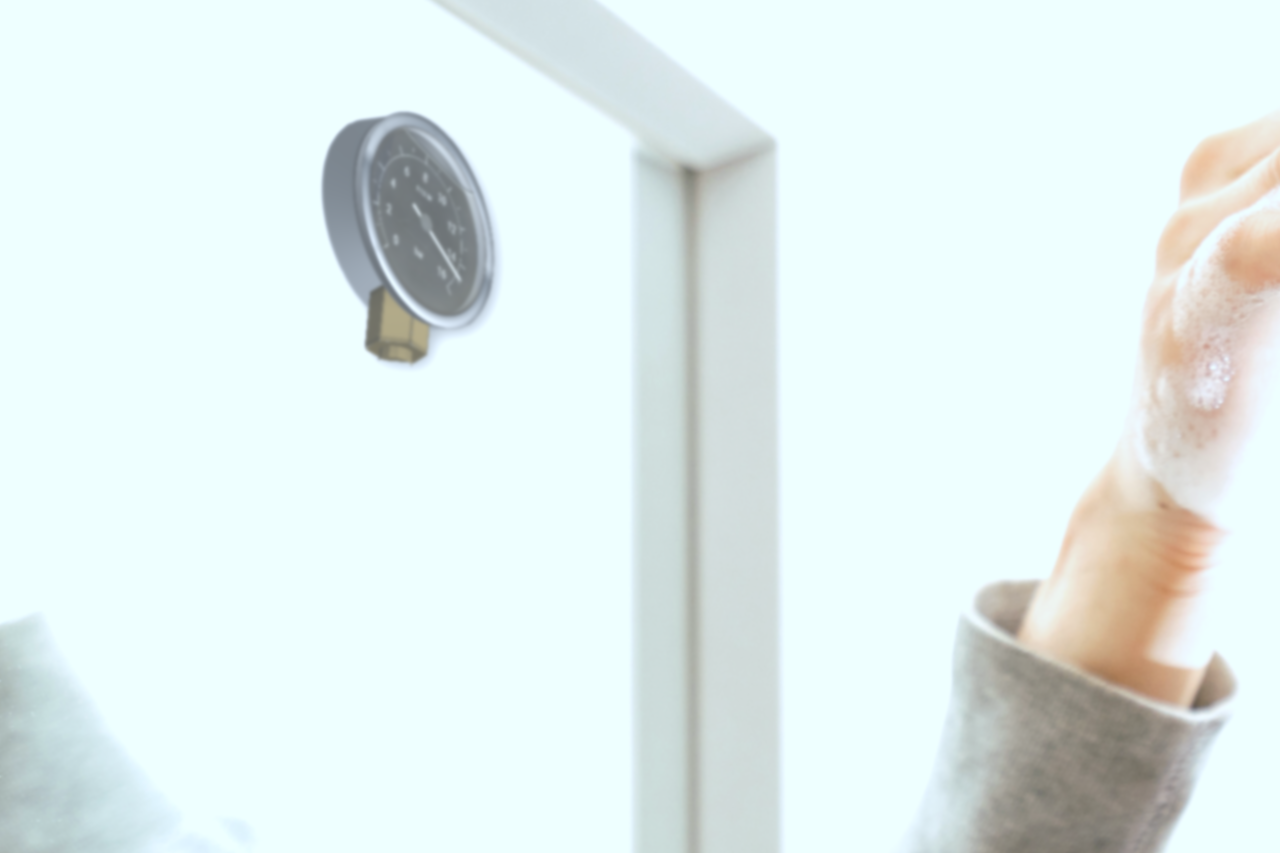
15 bar
